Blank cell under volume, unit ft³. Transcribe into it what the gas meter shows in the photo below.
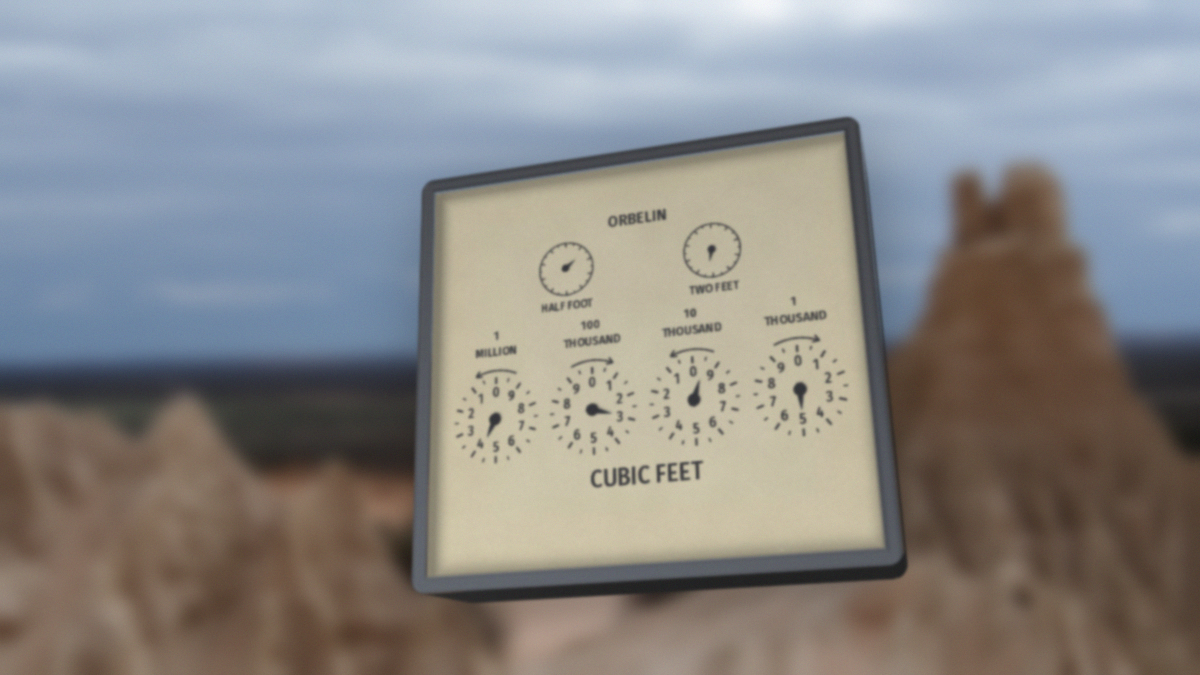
429500 ft³
